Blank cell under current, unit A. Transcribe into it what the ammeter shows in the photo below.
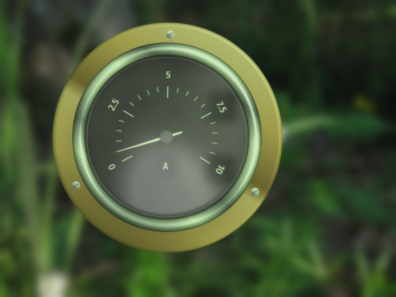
0.5 A
